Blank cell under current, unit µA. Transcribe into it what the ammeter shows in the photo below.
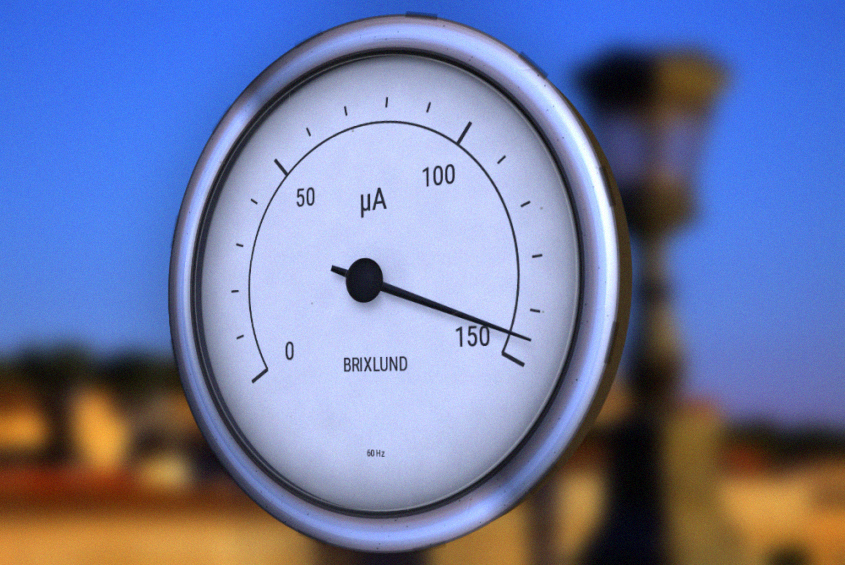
145 µA
